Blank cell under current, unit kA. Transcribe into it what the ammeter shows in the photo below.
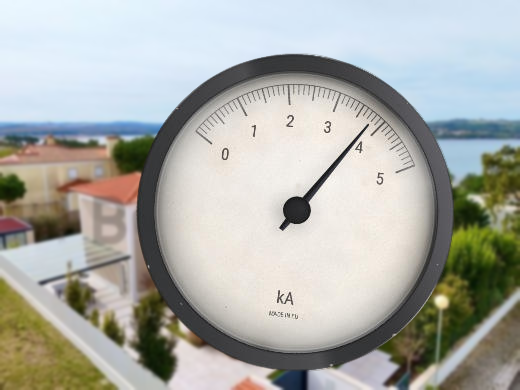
3.8 kA
